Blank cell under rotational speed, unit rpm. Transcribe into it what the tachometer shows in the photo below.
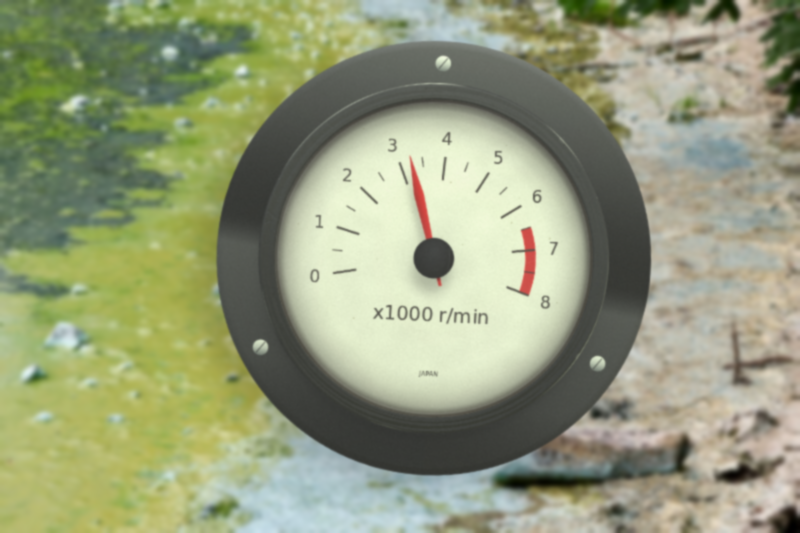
3250 rpm
